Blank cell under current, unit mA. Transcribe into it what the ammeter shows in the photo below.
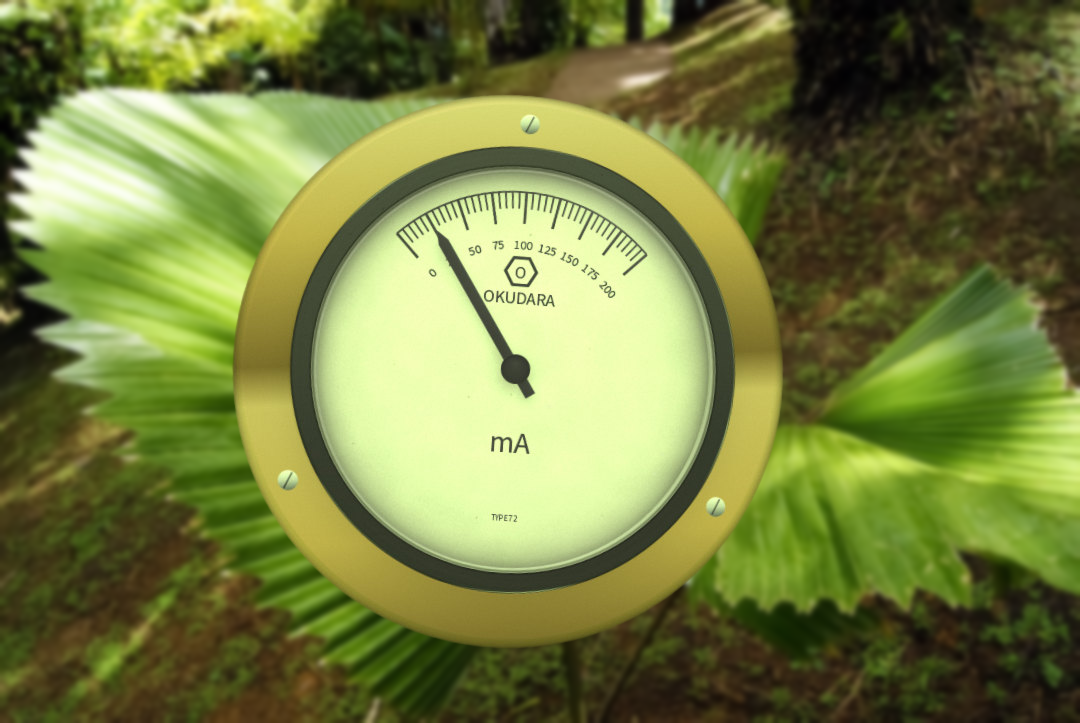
25 mA
